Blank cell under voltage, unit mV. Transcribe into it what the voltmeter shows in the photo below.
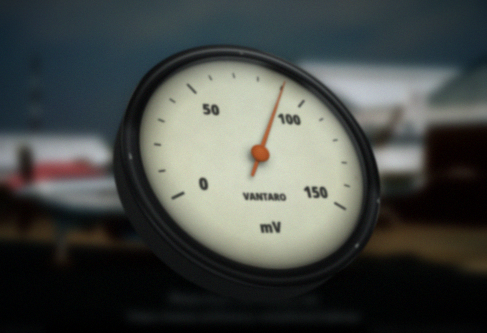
90 mV
